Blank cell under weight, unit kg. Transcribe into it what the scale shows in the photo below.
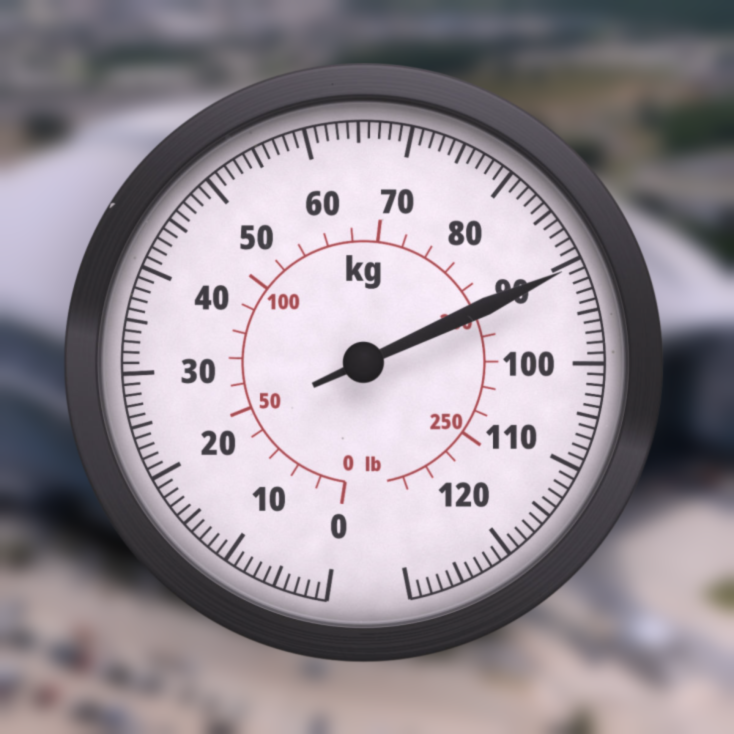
90.5 kg
